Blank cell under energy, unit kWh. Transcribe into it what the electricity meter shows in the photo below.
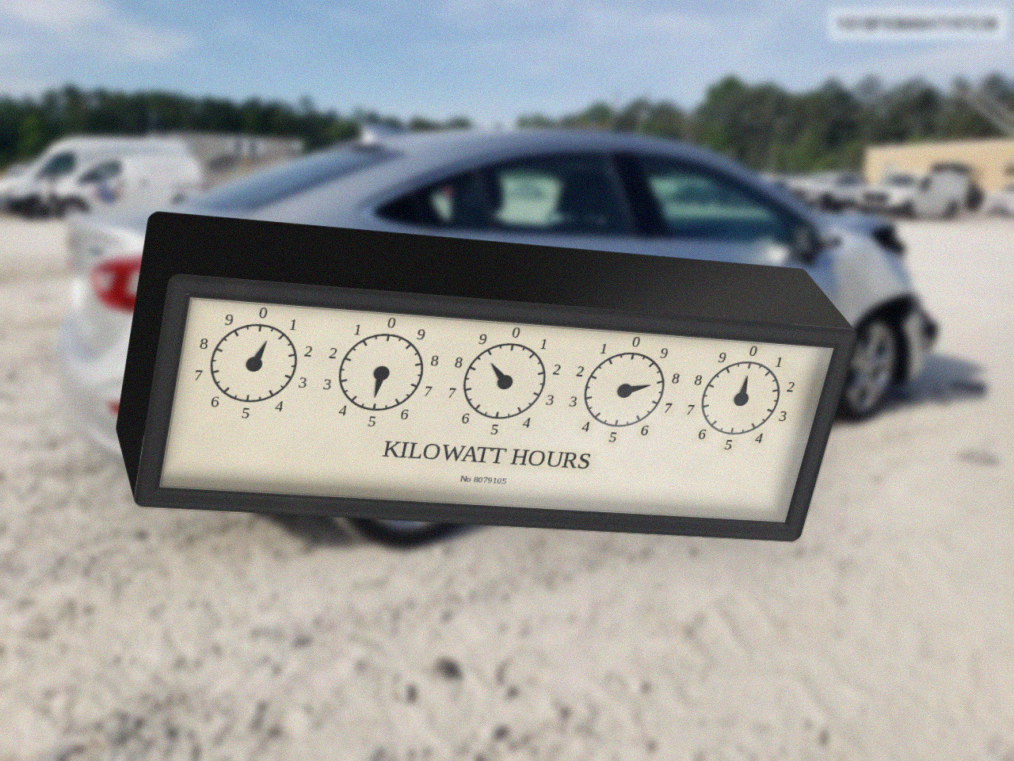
4880 kWh
